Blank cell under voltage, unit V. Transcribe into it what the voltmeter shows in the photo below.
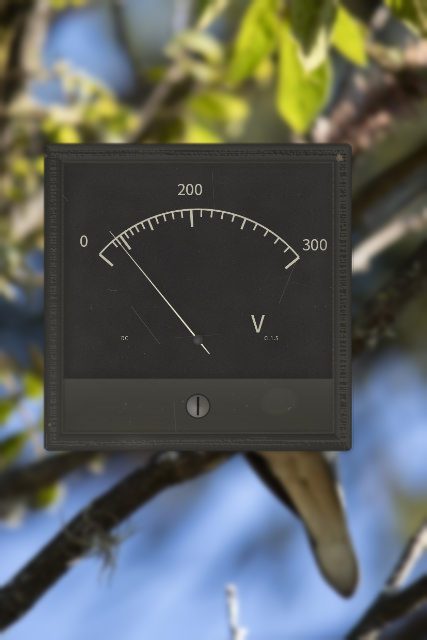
90 V
